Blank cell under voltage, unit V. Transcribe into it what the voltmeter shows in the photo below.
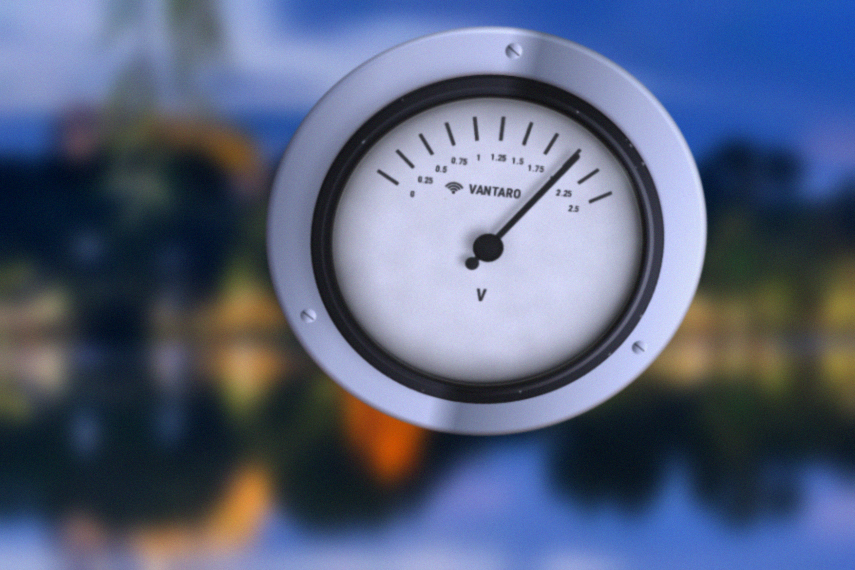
2 V
